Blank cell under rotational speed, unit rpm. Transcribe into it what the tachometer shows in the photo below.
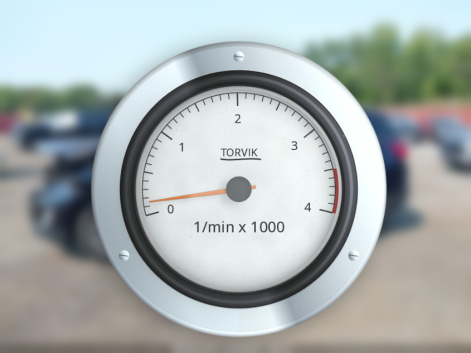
150 rpm
